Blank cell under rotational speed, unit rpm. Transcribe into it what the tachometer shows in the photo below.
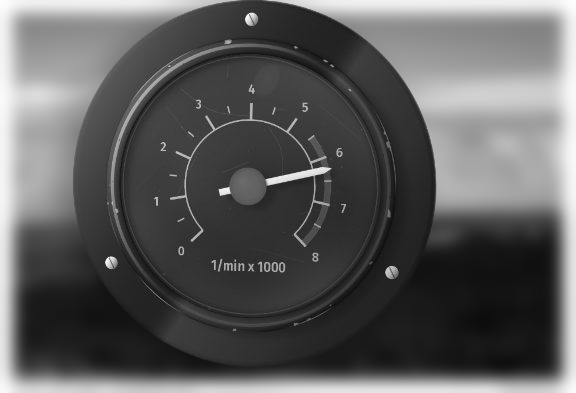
6250 rpm
